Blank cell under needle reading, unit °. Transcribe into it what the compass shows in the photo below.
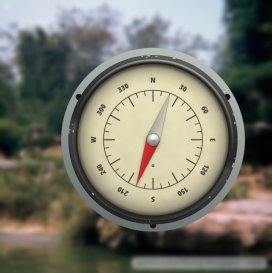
200 °
